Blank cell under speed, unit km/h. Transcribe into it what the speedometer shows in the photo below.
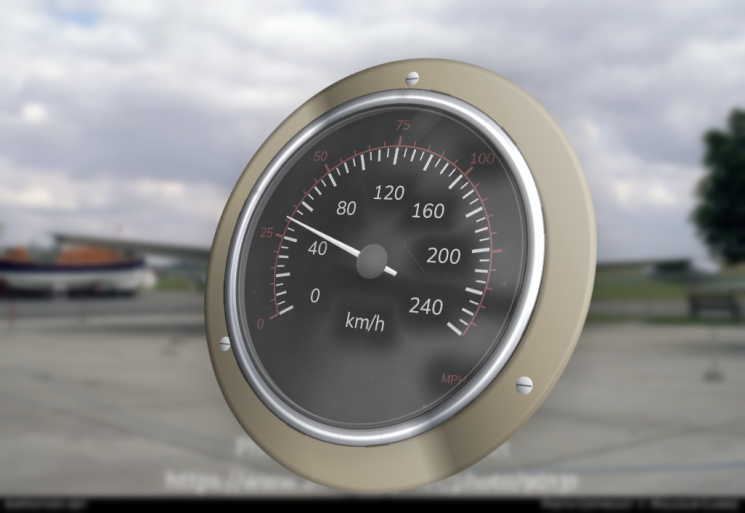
50 km/h
